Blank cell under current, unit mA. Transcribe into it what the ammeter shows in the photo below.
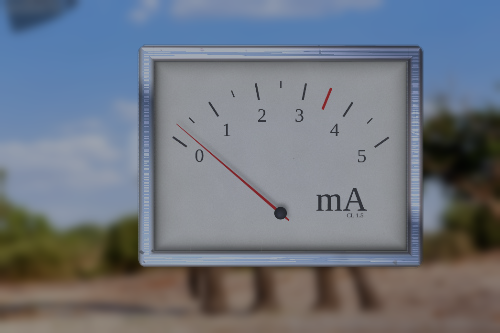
0.25 mA
